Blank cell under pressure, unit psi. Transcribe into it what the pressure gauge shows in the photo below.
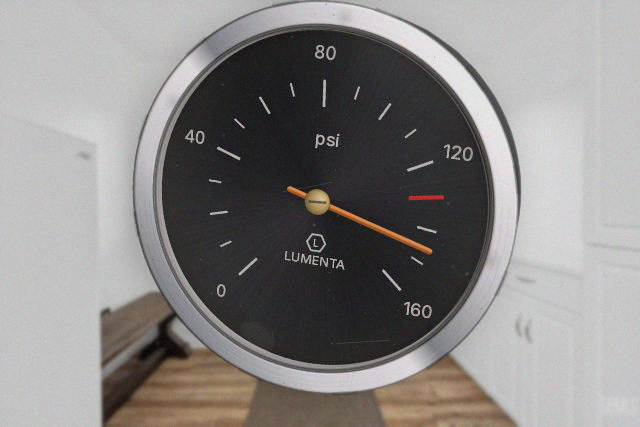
145 psi
